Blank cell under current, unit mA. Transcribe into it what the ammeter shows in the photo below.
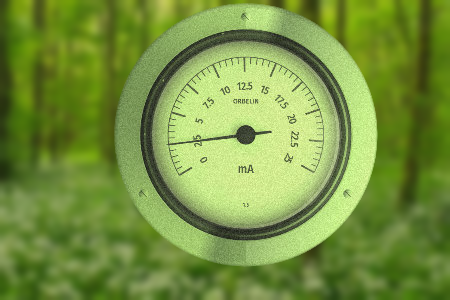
2.5 mA
